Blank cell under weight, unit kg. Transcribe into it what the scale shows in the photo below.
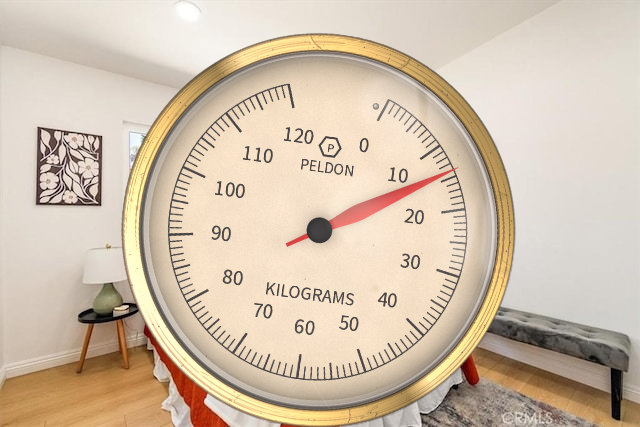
14 kg
